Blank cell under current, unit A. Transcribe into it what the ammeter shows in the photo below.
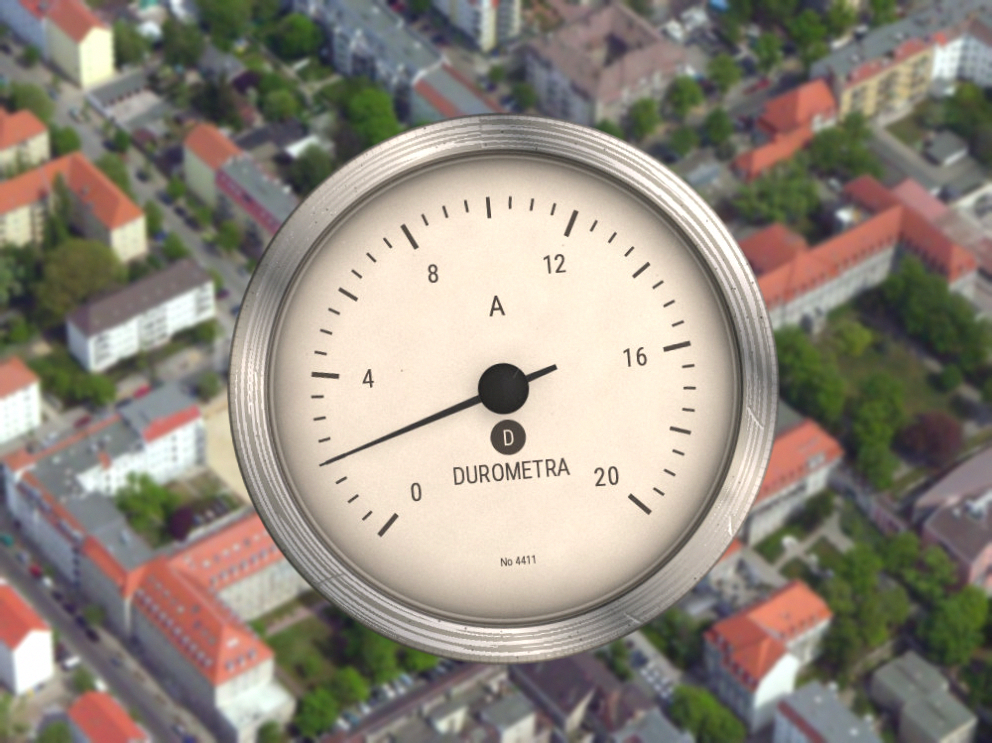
2 A
